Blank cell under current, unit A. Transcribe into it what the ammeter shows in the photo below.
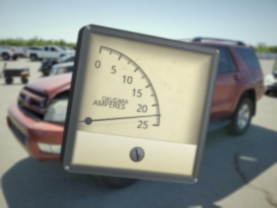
22.5 A
